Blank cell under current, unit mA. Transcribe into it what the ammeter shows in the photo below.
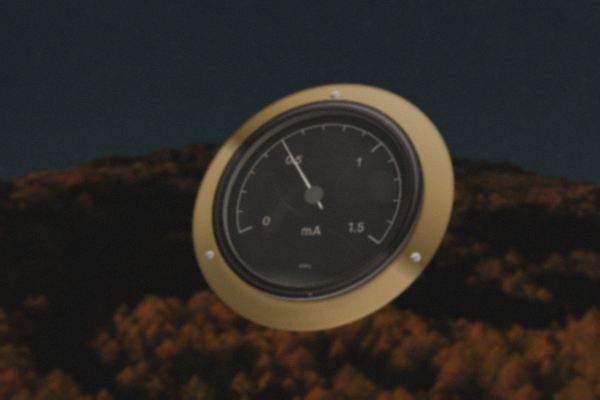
0.5 mA
